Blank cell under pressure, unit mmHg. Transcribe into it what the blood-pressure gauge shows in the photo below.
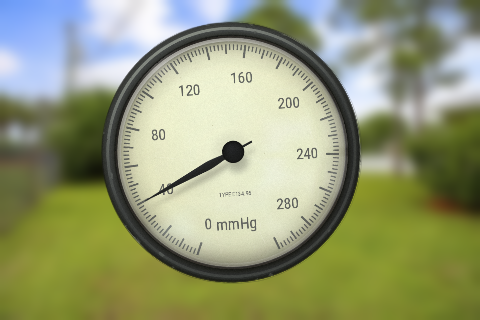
40 mmHg
